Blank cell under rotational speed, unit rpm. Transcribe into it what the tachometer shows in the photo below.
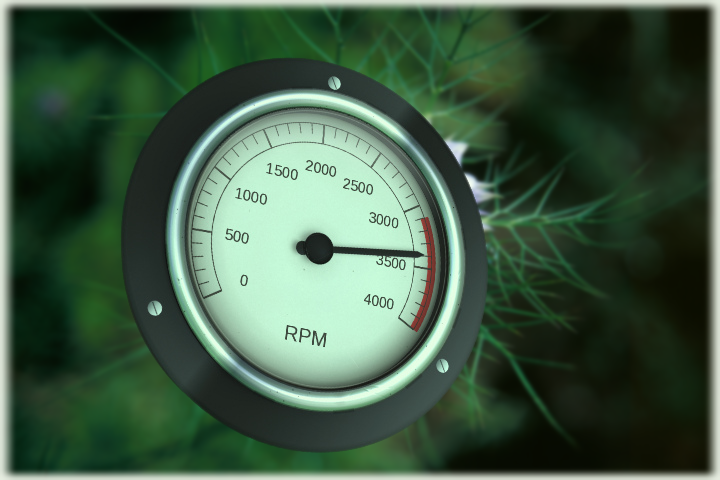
3400 rpm
